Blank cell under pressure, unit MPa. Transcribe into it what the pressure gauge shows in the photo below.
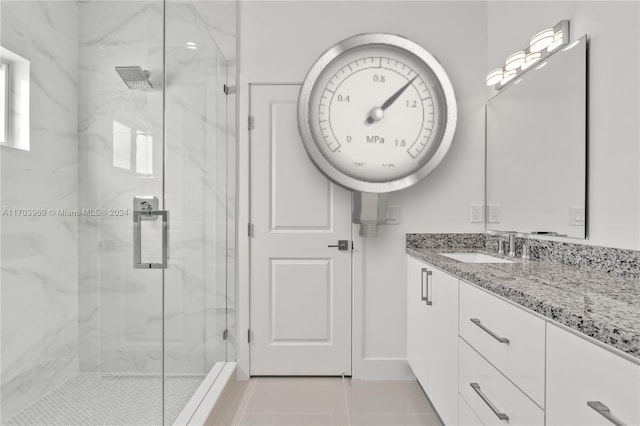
1.05 MPa
